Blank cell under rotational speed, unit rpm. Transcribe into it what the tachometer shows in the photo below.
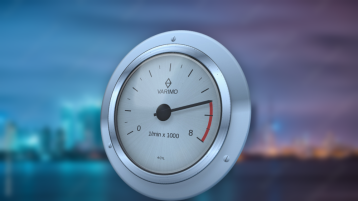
6500 rpm
